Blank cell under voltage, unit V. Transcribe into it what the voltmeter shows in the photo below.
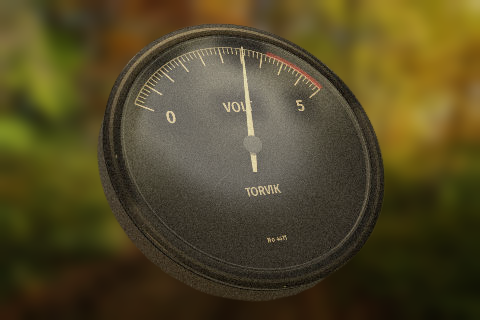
3 V
